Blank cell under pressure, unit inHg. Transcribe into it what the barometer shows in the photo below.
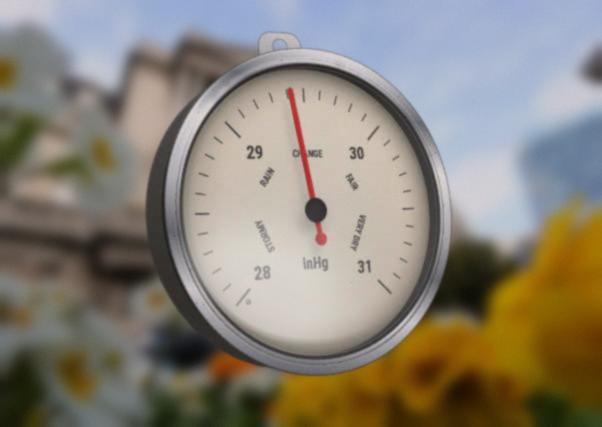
29.4 inHg
